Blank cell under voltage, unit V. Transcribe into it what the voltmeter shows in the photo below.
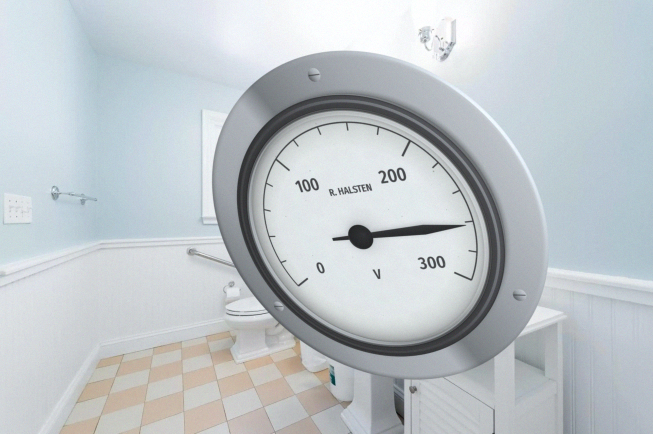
260 V
